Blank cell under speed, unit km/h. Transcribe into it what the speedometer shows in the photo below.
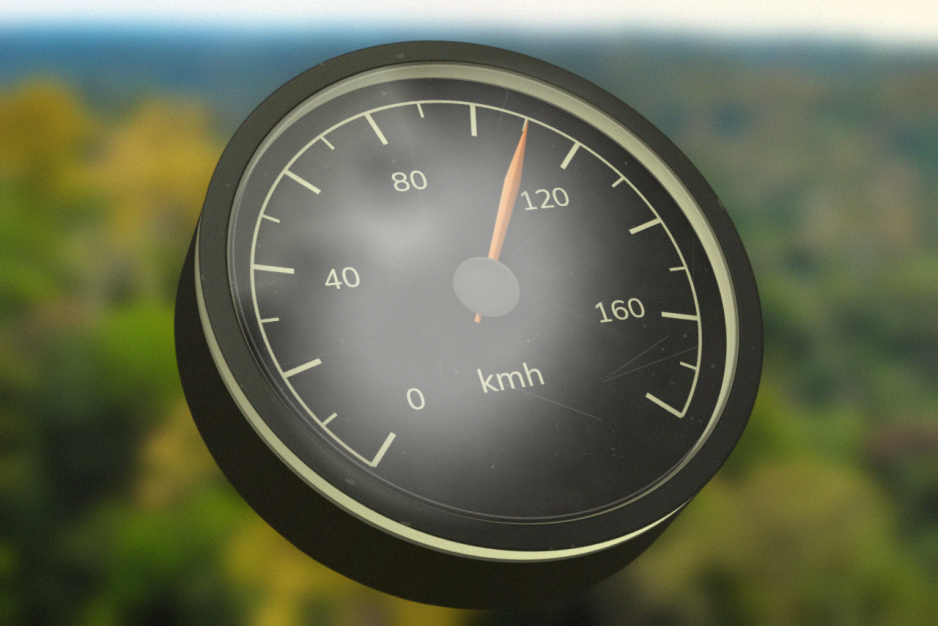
110 km/h
